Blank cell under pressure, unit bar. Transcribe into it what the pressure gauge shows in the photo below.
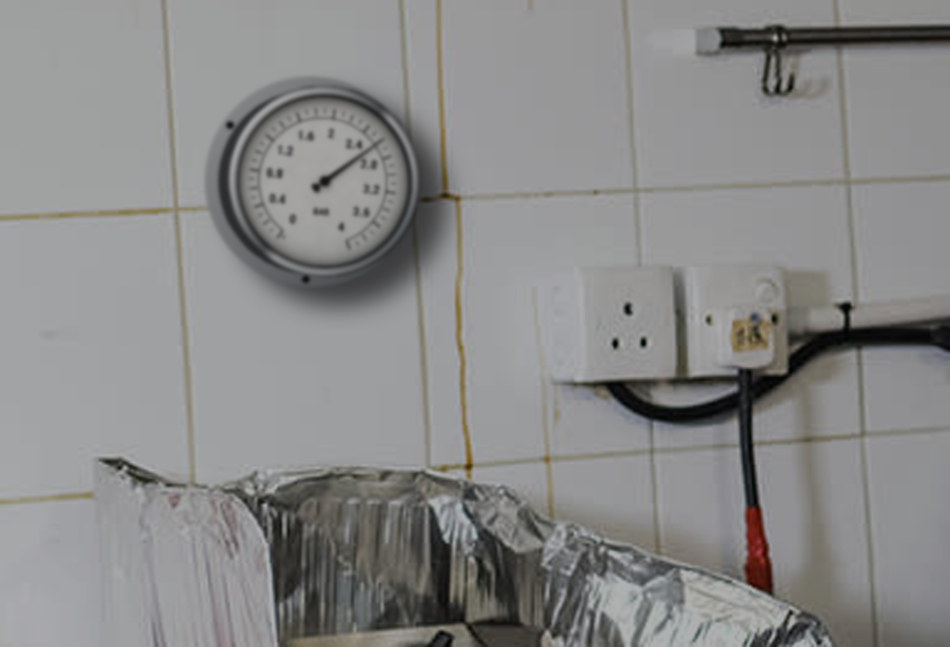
2.6 bar
